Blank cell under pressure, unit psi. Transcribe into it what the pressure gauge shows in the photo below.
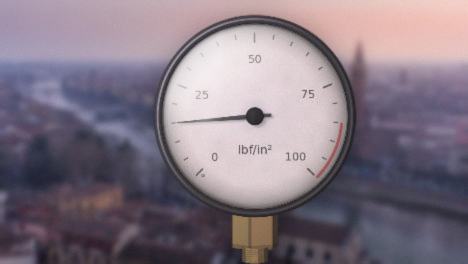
15 psi
